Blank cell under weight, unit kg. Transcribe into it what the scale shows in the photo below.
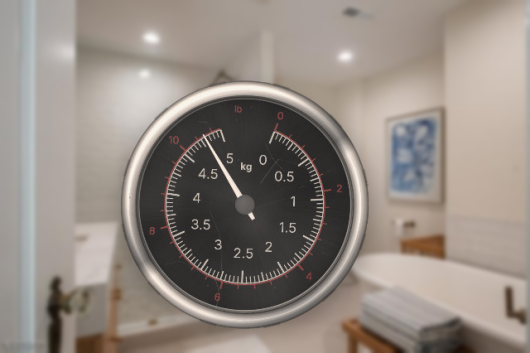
4.8 kg
